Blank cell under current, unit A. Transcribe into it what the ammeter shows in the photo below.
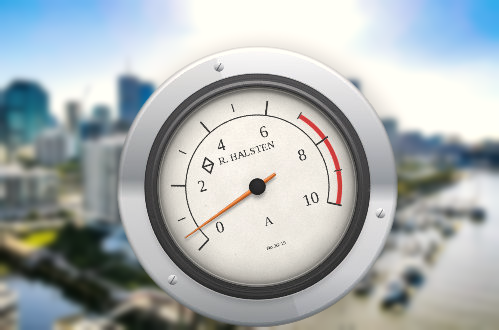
0.5 A
